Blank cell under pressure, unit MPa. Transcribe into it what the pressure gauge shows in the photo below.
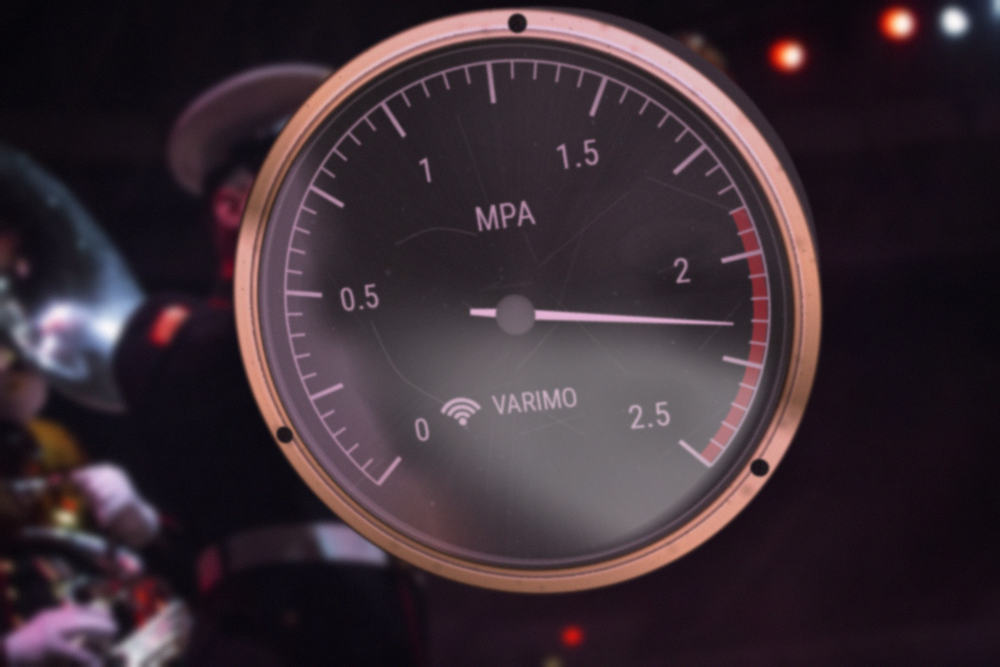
2.15 MPa
